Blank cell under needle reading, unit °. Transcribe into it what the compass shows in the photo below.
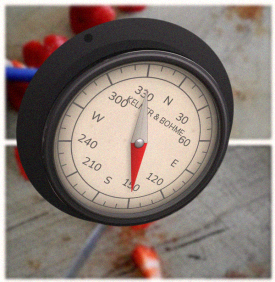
150 °
